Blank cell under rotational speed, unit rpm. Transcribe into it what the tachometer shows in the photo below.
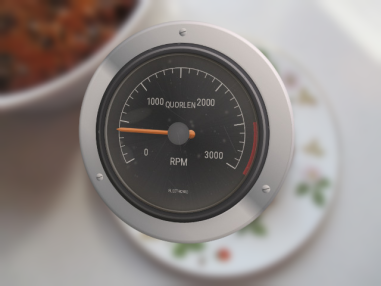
400 rpm
